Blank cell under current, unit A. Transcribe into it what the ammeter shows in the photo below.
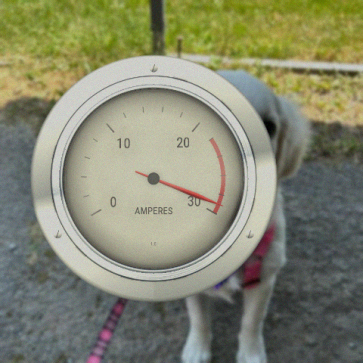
29 A
